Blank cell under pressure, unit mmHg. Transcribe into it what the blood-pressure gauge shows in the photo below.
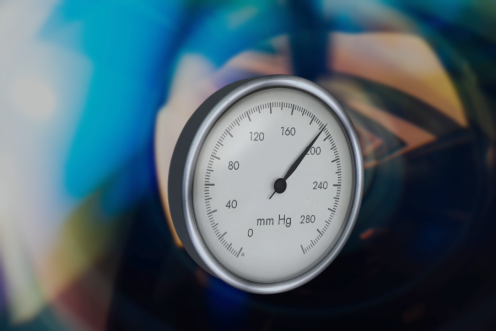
190 mmHg
